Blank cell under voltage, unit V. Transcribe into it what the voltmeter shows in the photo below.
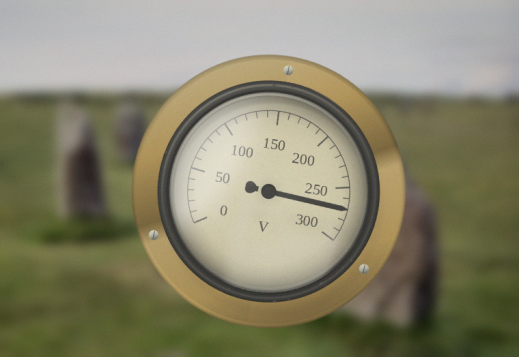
270 V
